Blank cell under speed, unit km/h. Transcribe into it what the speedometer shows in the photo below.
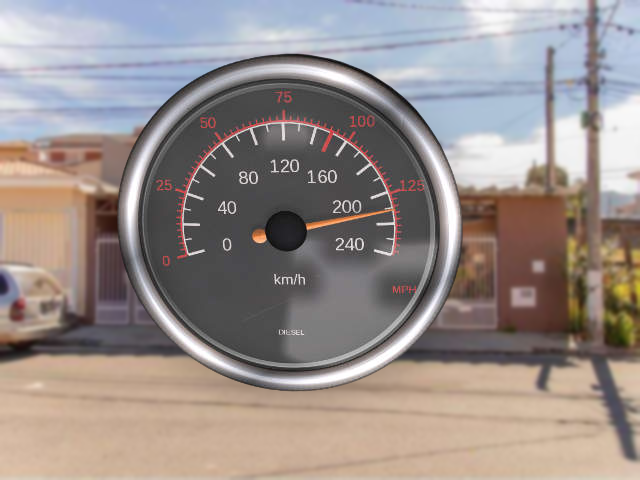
210 km/h
